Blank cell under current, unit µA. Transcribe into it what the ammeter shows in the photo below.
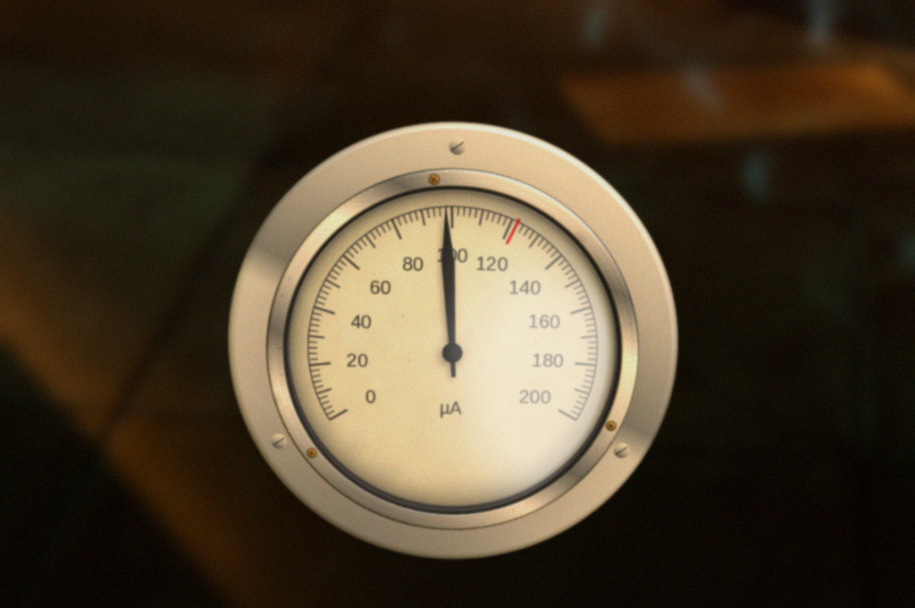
98 µA
